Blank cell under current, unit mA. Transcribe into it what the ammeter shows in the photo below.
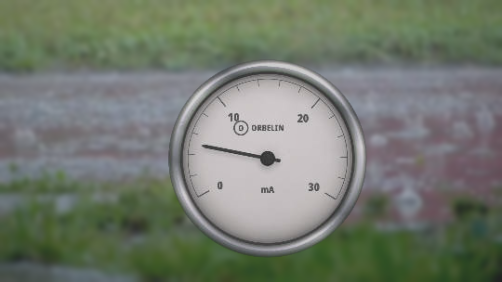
5 mA
